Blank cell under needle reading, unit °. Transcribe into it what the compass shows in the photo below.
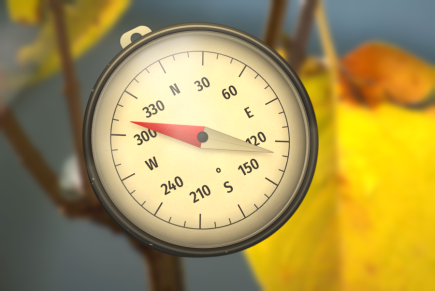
310 °
